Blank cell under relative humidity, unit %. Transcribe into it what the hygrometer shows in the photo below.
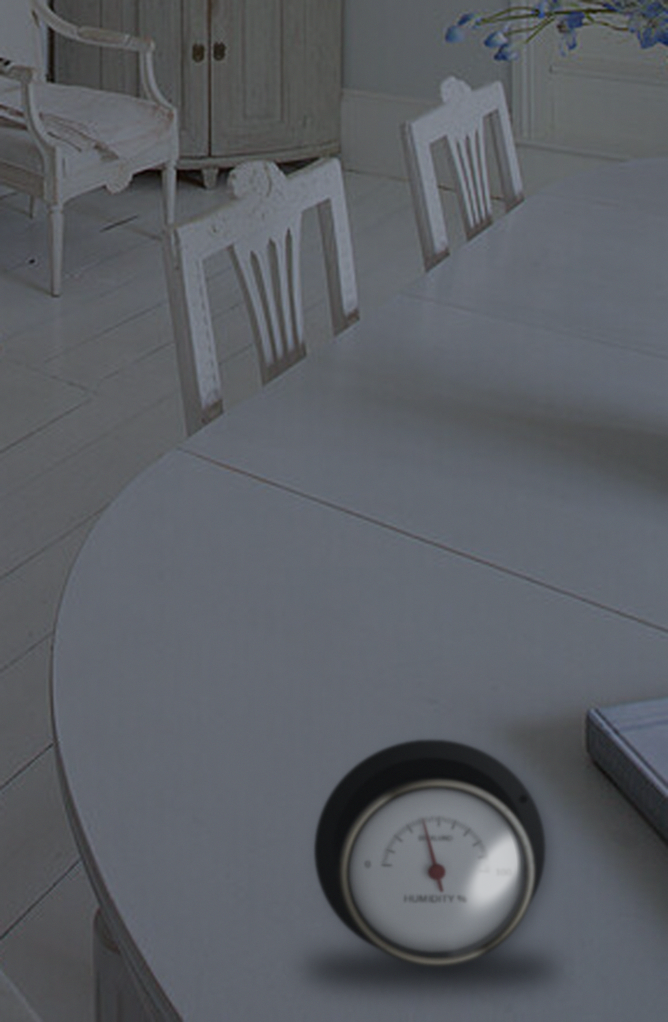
40 %
